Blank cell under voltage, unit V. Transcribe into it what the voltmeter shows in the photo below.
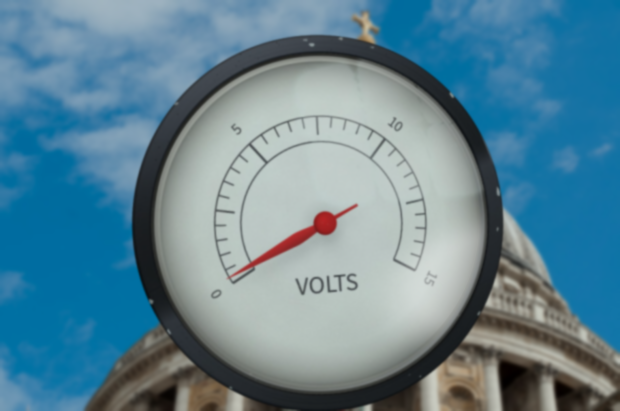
0.25 V
